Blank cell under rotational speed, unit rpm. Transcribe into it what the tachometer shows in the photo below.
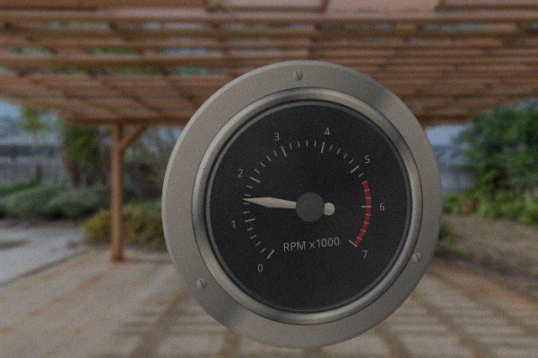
1500 rpm
